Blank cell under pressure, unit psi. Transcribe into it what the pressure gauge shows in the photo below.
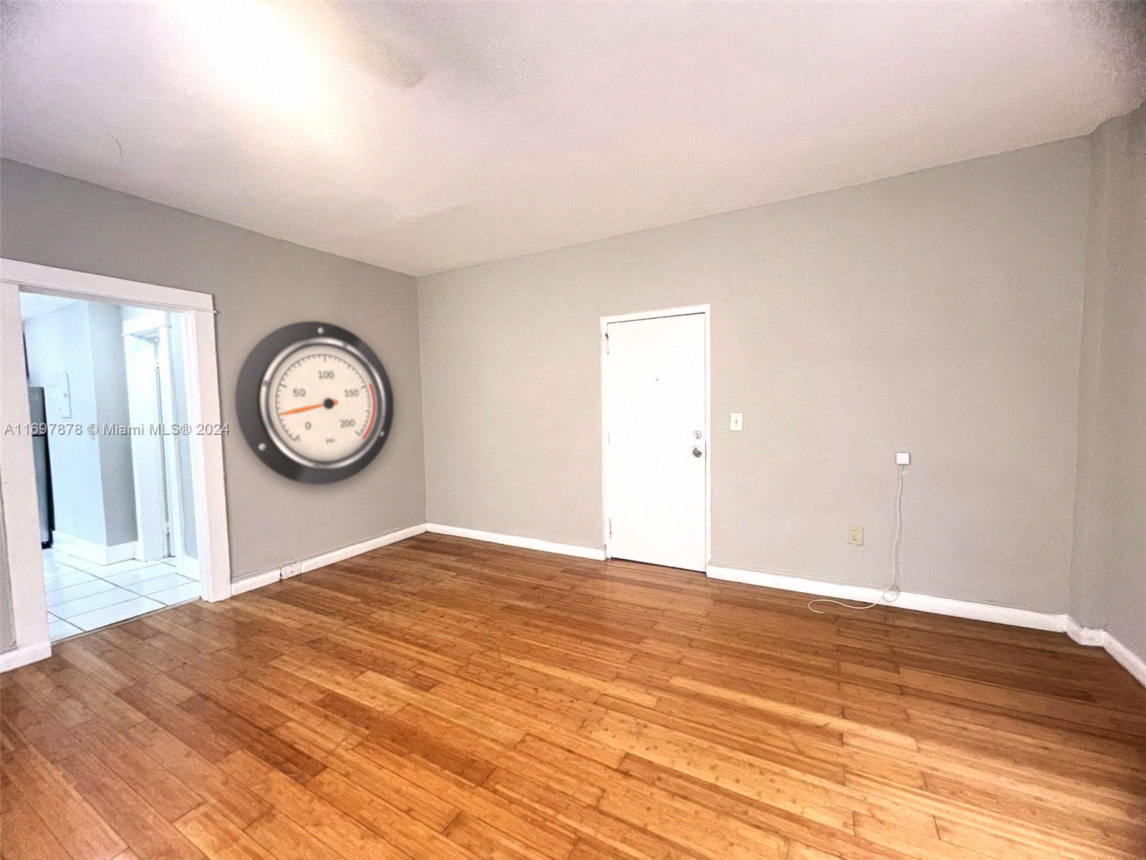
25 psi
